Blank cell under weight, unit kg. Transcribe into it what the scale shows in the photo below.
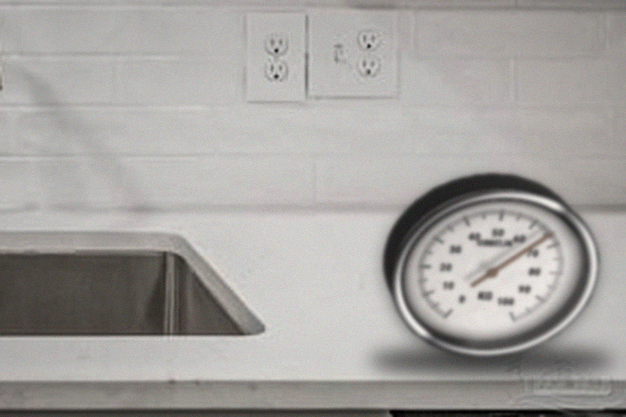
65 kg
